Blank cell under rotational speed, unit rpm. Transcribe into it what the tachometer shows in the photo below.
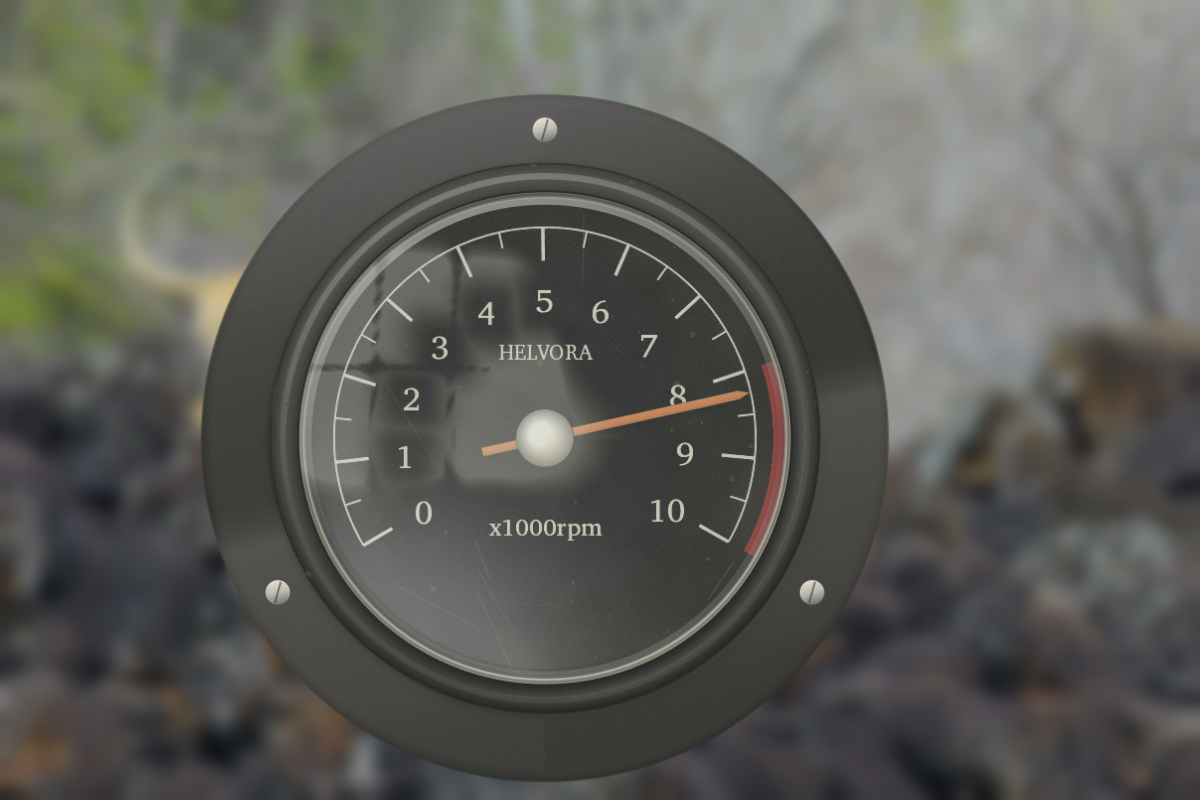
8250 rpm
